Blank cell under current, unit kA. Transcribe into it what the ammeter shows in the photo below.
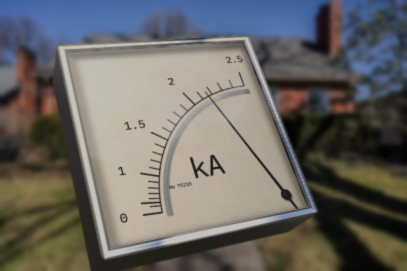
2.15 kA
